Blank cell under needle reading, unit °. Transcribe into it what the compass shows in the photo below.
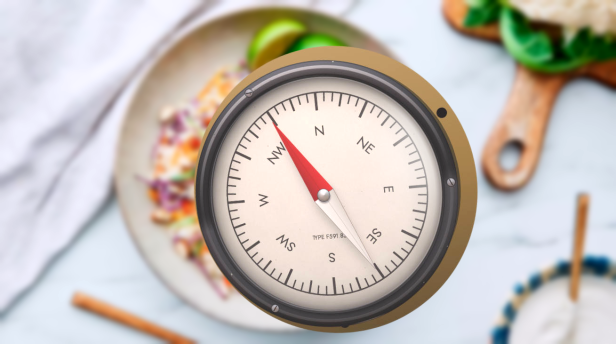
330 °
